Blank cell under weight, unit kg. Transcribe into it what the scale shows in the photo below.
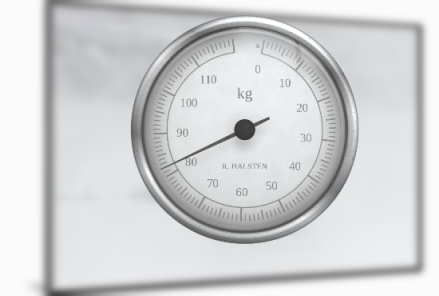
82 kg
